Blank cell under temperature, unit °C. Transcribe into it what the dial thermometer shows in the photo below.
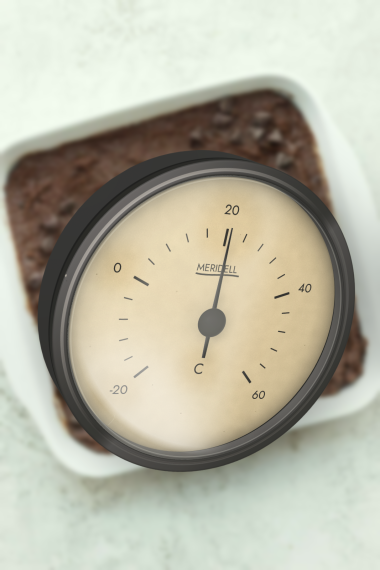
20 °C
